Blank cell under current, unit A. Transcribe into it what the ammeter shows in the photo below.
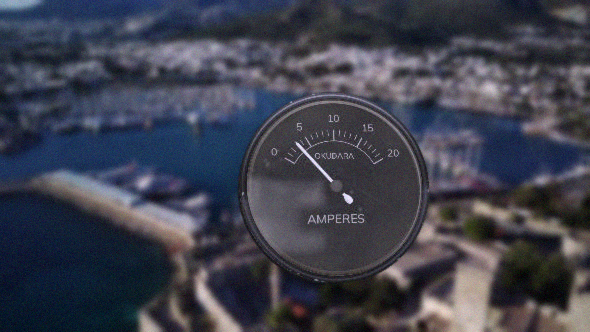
3 A
